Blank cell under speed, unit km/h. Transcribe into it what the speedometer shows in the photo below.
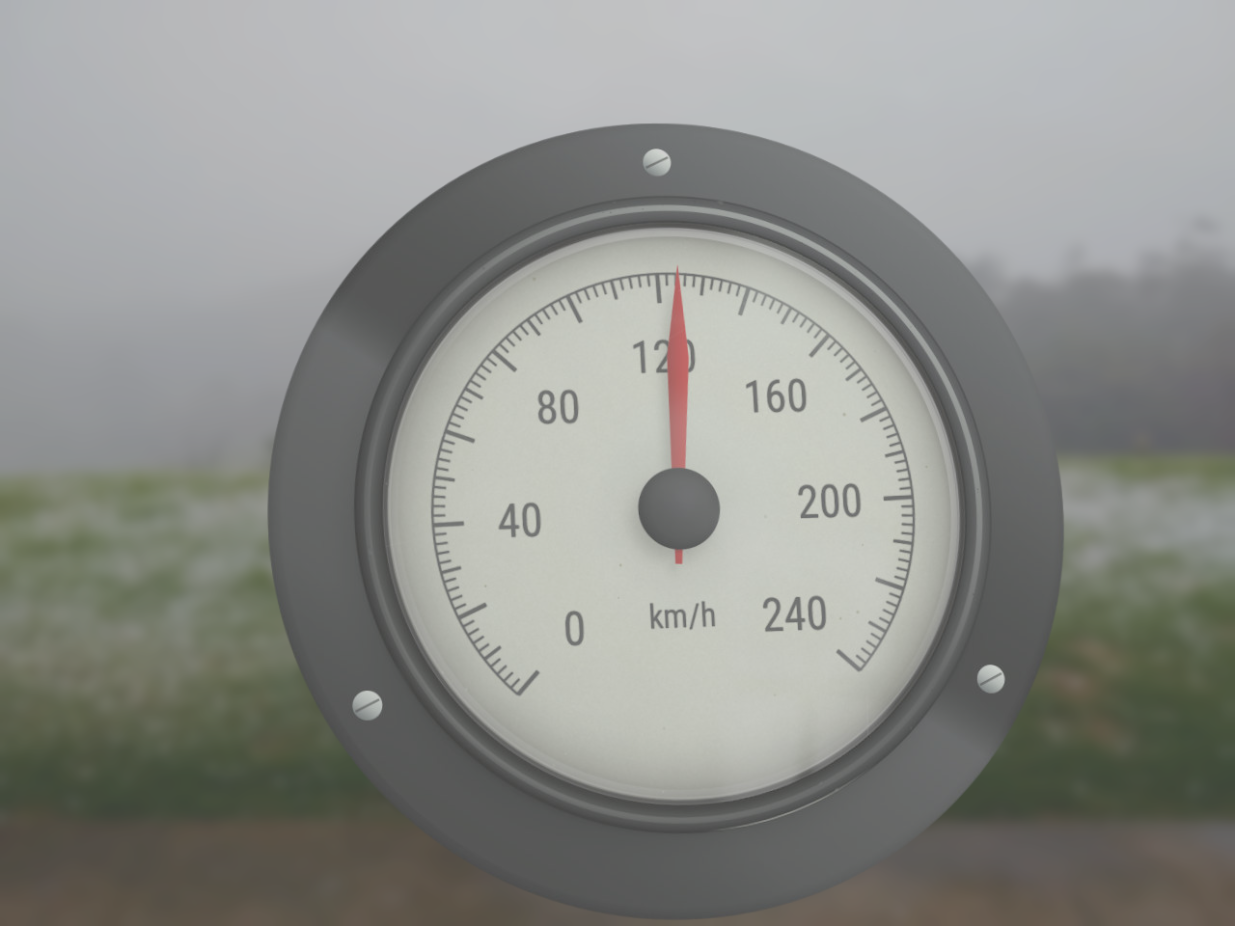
124 km/h
